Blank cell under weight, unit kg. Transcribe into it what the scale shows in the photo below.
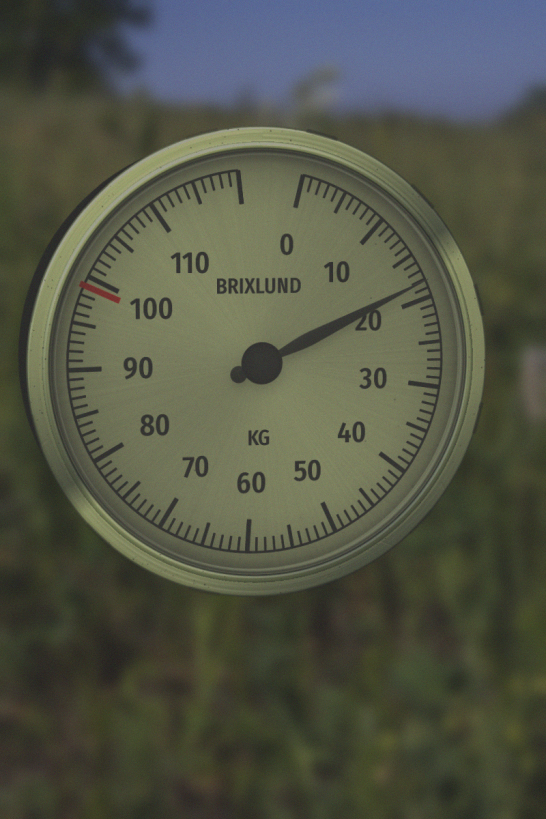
18 kg
